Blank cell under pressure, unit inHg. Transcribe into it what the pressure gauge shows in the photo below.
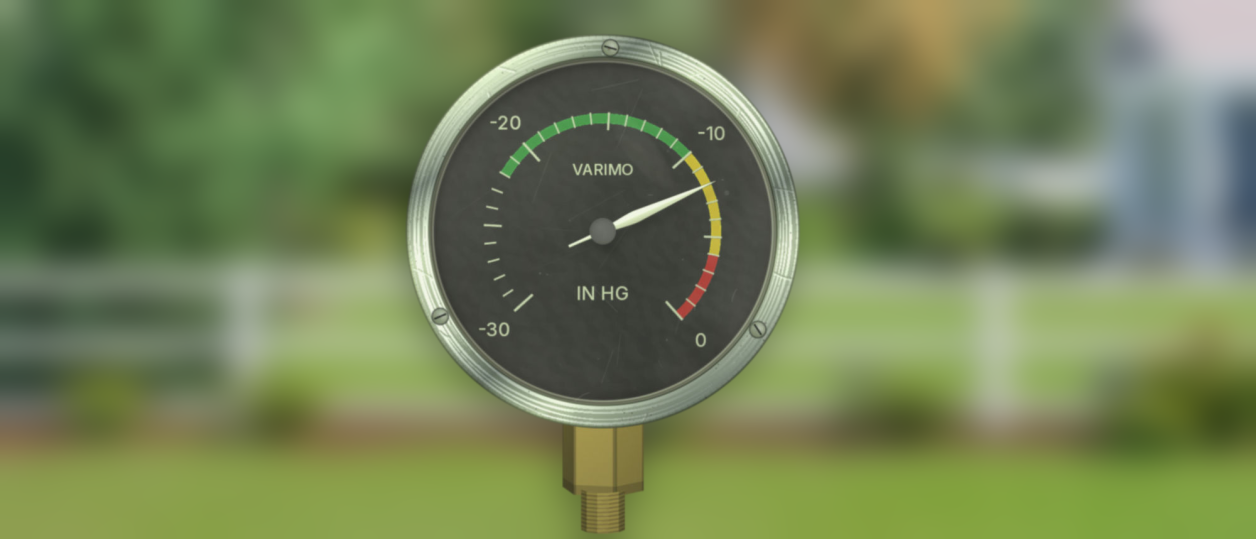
-8 inHg
